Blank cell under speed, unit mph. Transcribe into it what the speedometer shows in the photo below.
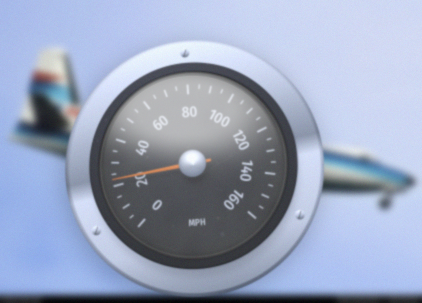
22.5 mph
